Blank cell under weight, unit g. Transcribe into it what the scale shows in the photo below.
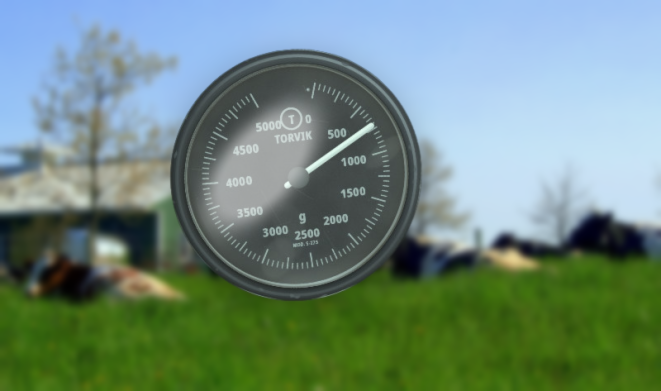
700 g
